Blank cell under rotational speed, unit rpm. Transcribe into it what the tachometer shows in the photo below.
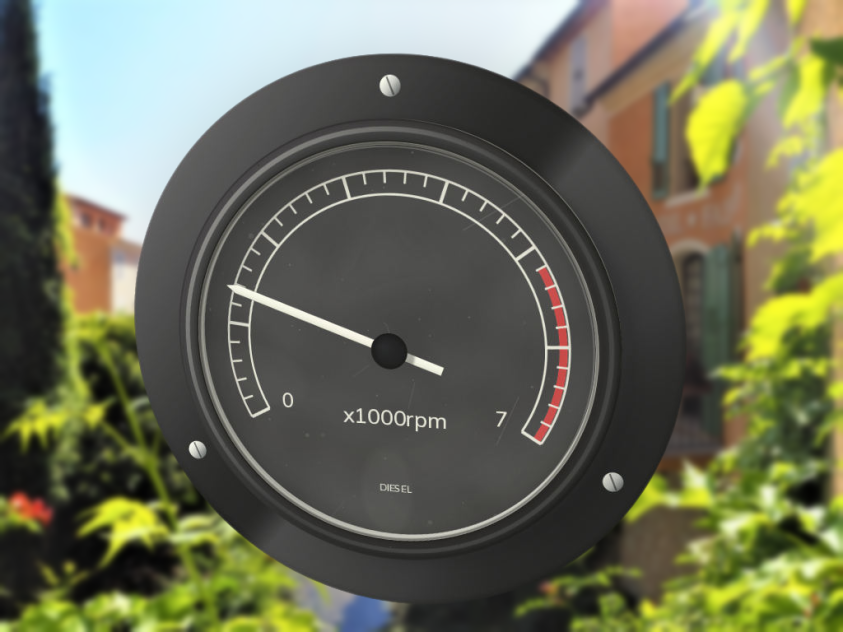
1400 rpm
